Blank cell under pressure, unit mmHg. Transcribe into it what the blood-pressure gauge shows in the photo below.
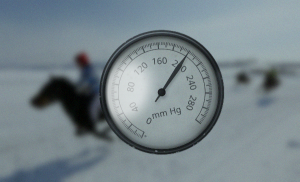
200 mmHg
